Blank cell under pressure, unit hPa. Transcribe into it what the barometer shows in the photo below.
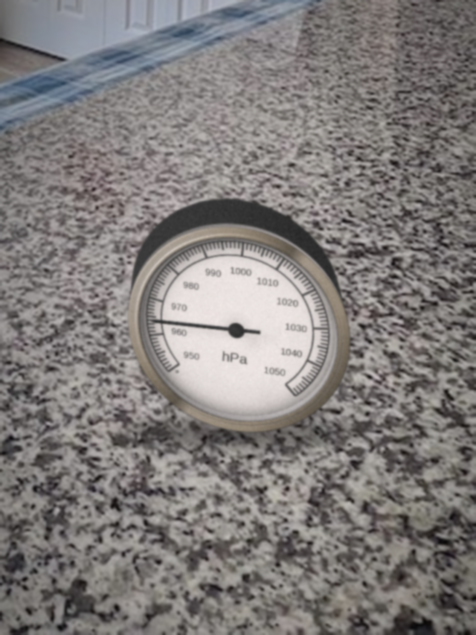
965 hPa
